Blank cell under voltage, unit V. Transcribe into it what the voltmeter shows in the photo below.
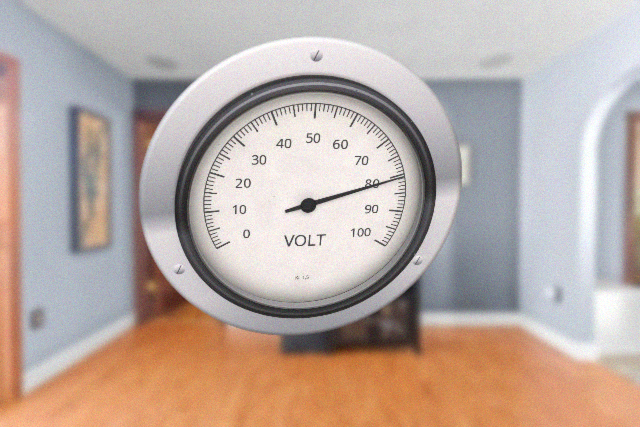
80 V
